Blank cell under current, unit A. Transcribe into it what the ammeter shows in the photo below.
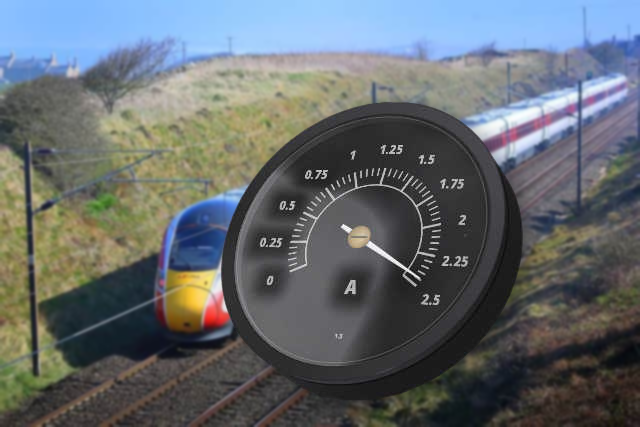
2.45 A
